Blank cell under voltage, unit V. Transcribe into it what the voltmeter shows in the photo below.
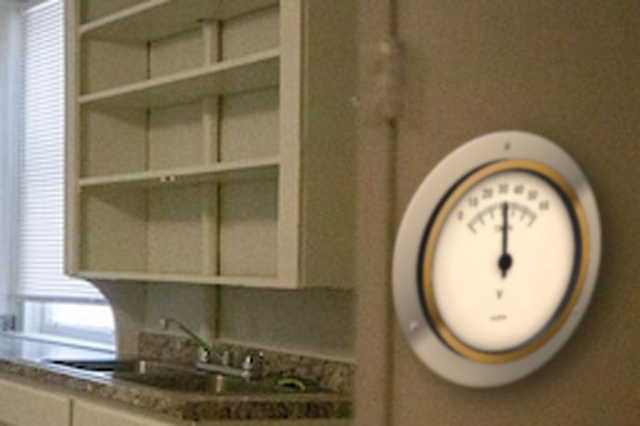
30 V
